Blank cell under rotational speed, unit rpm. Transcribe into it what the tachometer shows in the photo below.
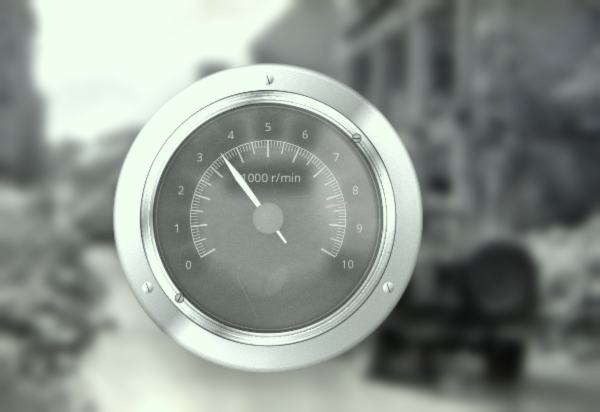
3500 rpm
